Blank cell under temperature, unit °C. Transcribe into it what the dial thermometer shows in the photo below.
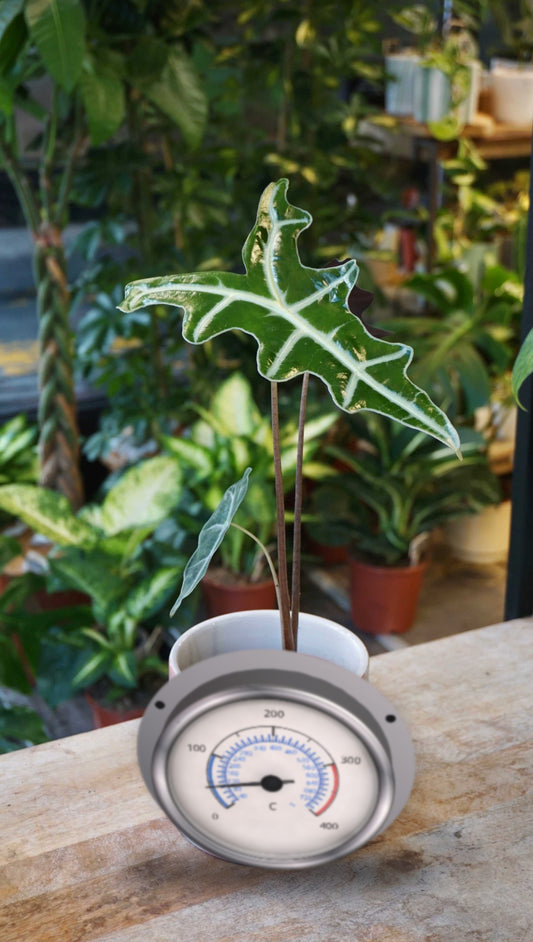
50 °C
